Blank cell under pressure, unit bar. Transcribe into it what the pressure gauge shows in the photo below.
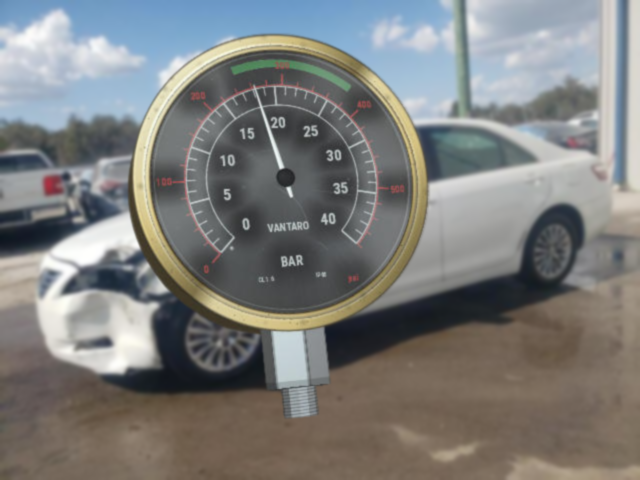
18 bar
